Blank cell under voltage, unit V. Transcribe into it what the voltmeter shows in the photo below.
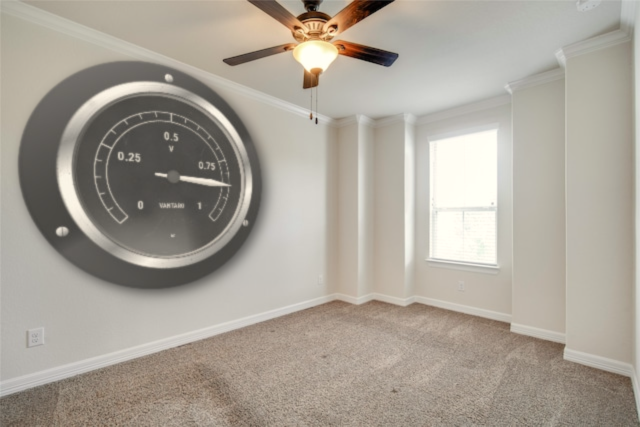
0.85 V
